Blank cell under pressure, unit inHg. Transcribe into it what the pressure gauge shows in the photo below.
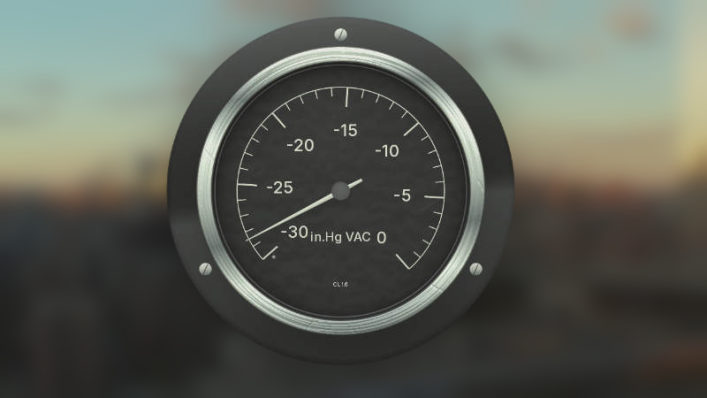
-28.5 inHg
